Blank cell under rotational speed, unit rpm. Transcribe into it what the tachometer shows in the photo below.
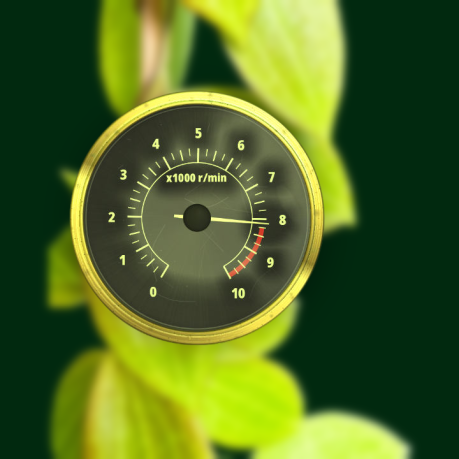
8125 rpm
